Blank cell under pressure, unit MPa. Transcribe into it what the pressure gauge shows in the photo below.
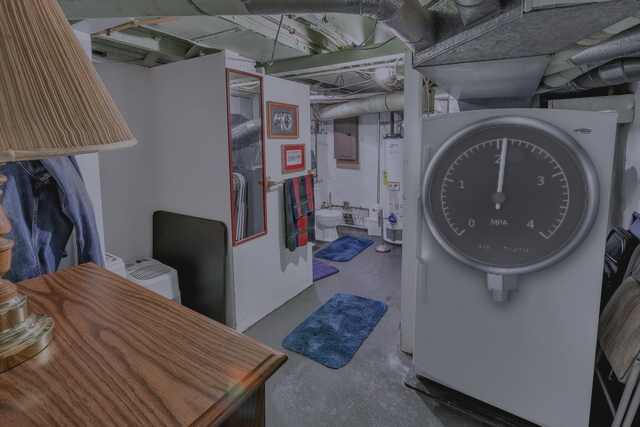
2.1 MPa
